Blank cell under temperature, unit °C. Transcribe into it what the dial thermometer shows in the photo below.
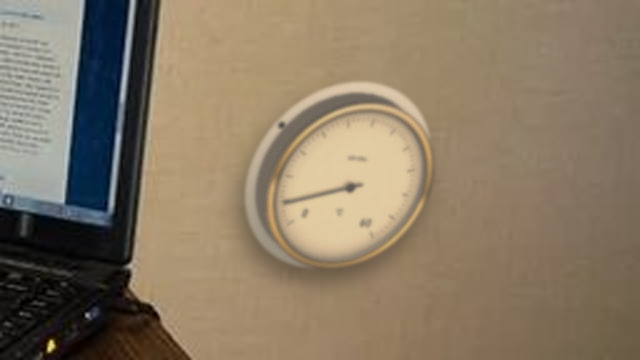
5 °C
